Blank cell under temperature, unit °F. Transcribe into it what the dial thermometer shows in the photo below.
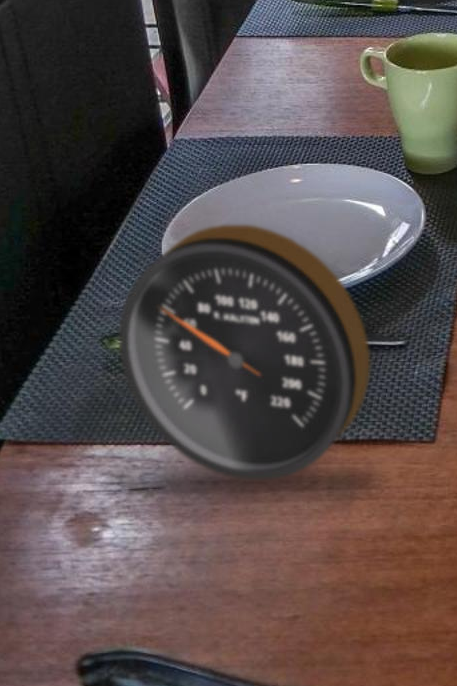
60 °F
